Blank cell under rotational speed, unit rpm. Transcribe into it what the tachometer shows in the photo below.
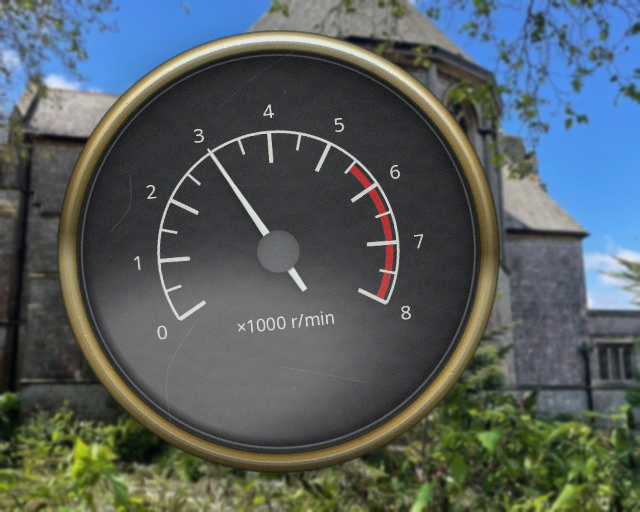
3000 rpm
